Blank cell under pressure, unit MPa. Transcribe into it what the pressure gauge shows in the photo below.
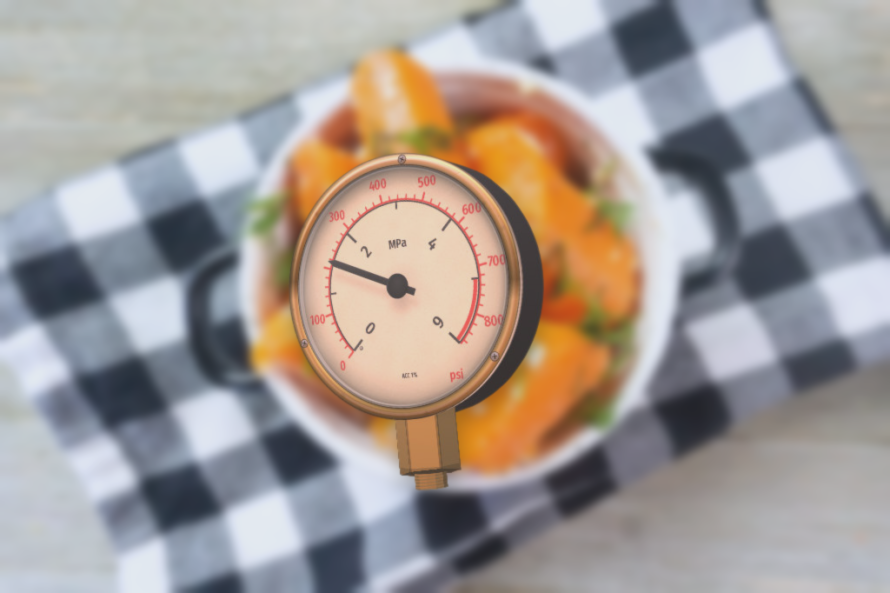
1.5 MPa
